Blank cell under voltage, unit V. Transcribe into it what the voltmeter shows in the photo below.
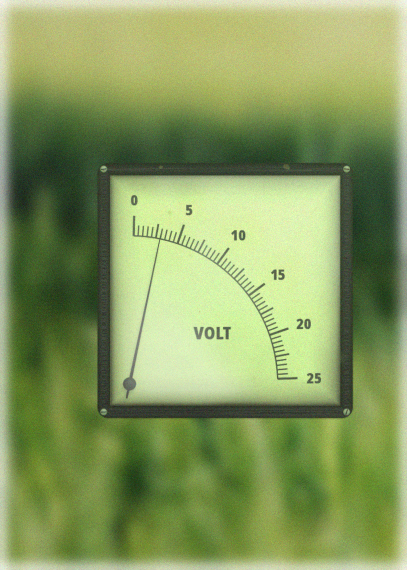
3 V
